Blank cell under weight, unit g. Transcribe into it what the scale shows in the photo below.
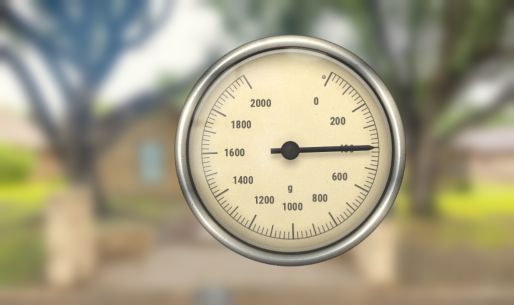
400 g
